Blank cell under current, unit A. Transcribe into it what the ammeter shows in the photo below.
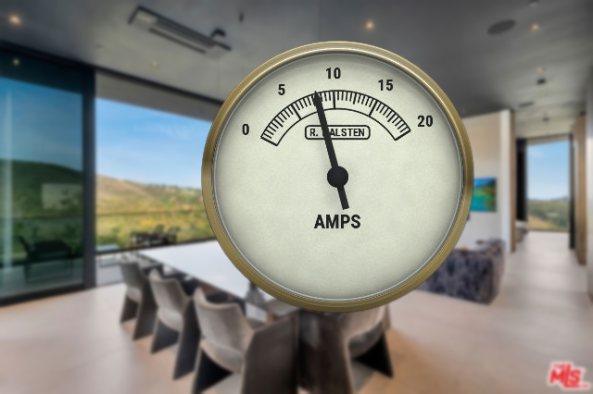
8 A
